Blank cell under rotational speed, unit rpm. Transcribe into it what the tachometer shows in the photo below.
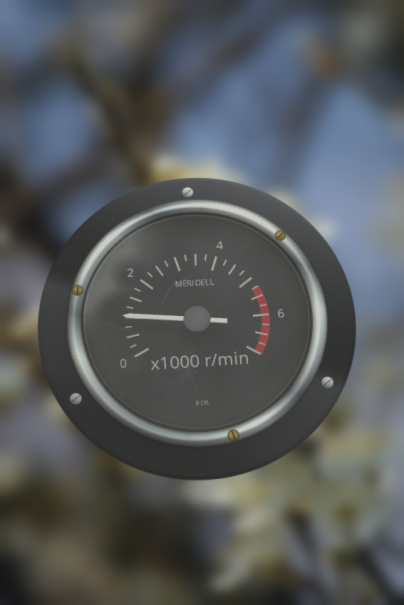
1000 rpm
